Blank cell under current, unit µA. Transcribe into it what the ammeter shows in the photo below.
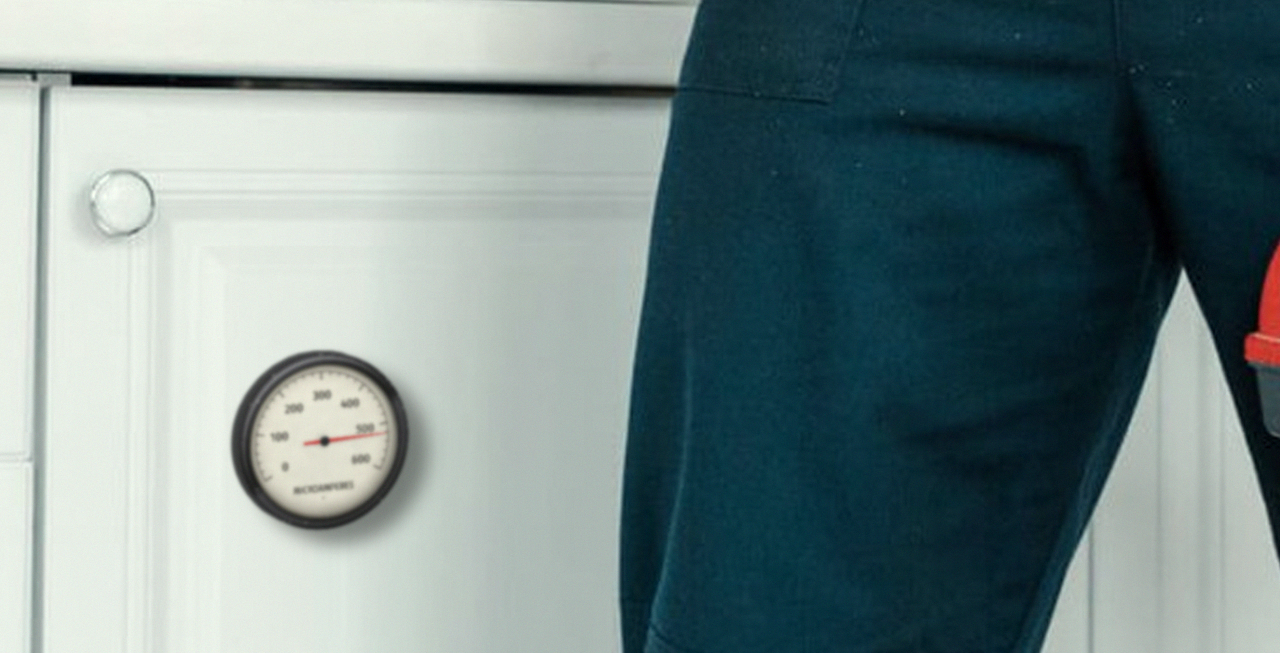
520 µA
